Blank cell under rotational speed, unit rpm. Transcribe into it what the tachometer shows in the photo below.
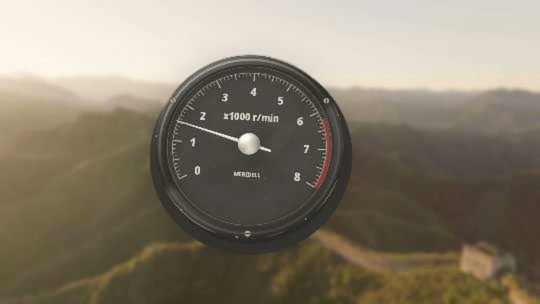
1500 rpm
